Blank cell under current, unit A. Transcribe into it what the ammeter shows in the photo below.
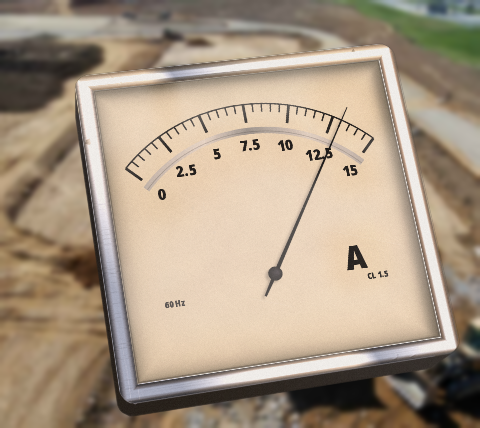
13 A
